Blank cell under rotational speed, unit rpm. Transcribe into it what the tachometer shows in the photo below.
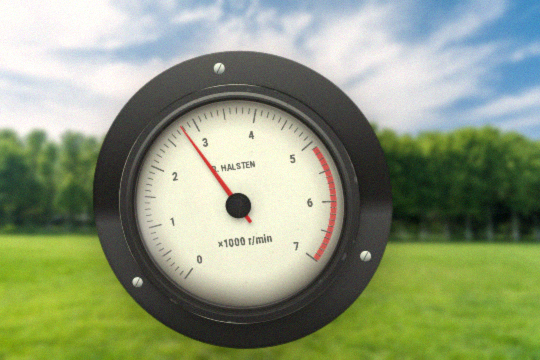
2800 rpm
